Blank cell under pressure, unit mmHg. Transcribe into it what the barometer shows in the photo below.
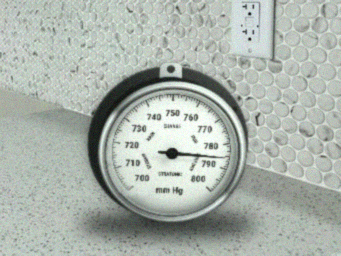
785 mmHg
